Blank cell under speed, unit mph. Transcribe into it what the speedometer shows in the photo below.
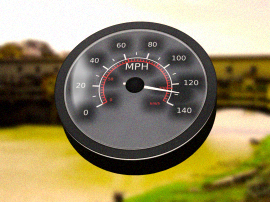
130 mph
